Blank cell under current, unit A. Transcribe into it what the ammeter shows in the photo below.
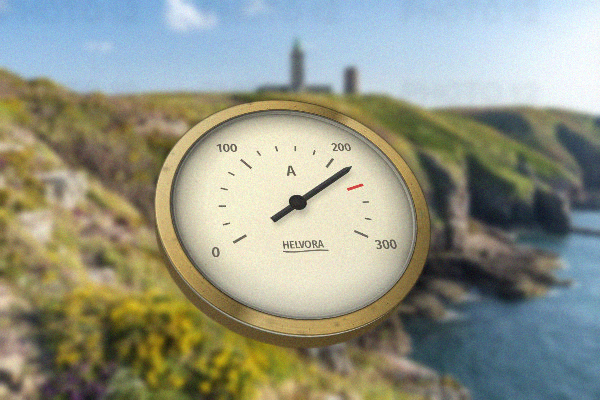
220 A
